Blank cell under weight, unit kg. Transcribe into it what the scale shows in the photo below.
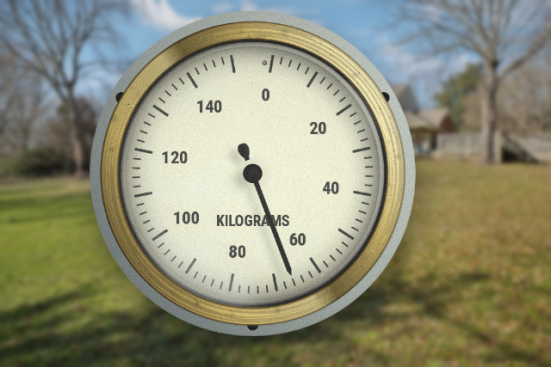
66 kg
